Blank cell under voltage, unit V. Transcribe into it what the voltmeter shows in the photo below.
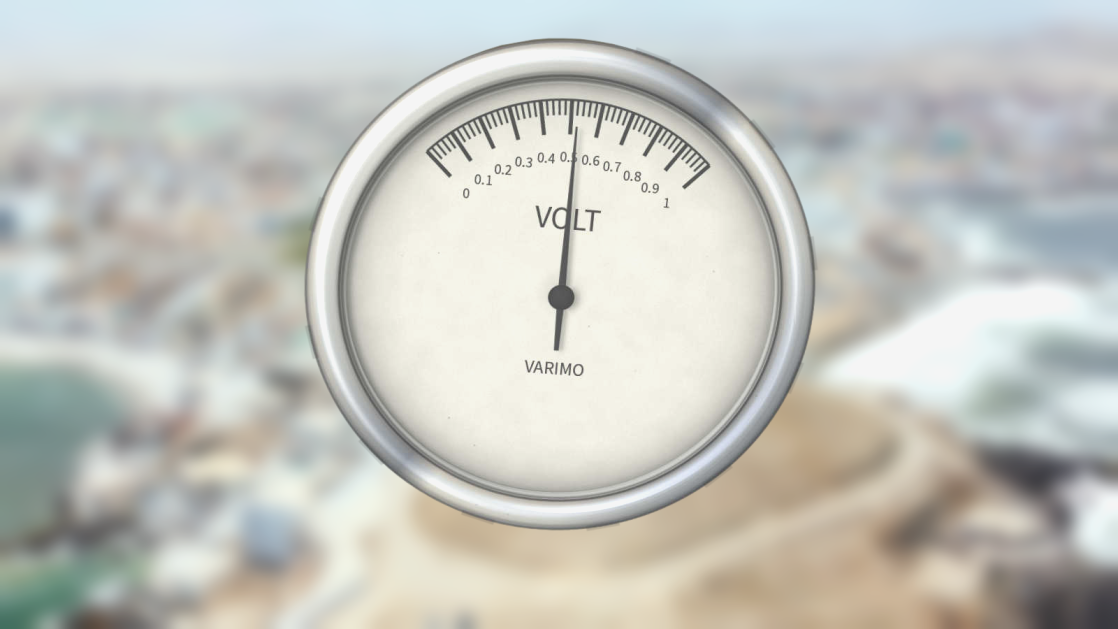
0.52 V
